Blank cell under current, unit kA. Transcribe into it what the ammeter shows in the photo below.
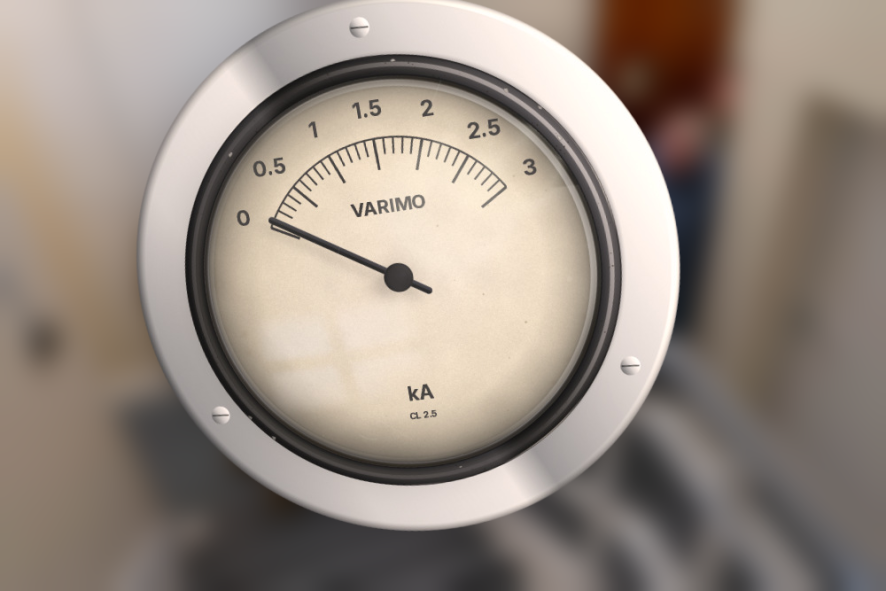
0.1 kA
